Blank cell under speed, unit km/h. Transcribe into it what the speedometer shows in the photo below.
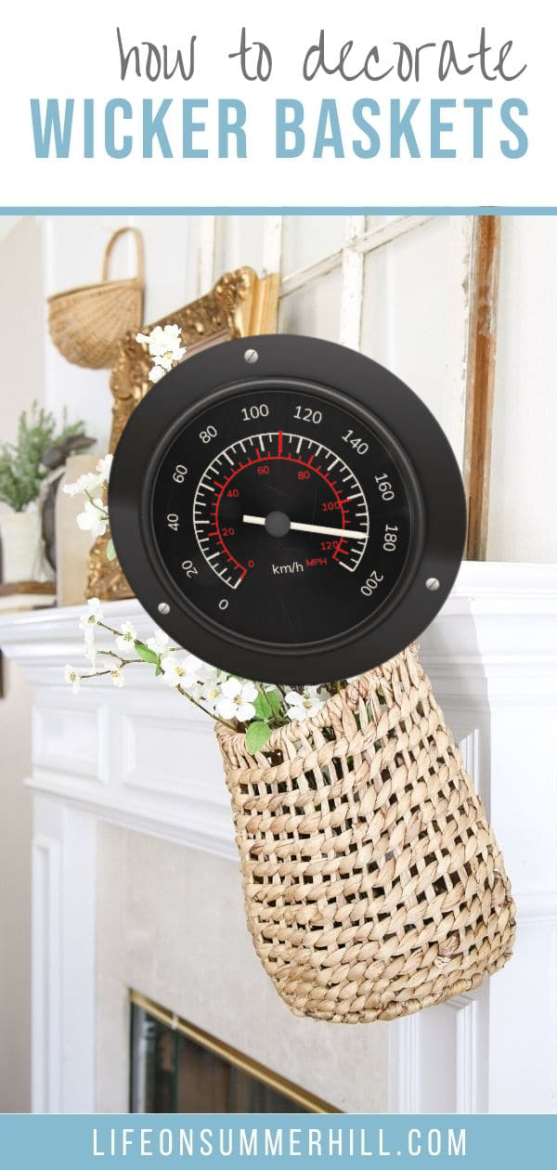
180 km/h
